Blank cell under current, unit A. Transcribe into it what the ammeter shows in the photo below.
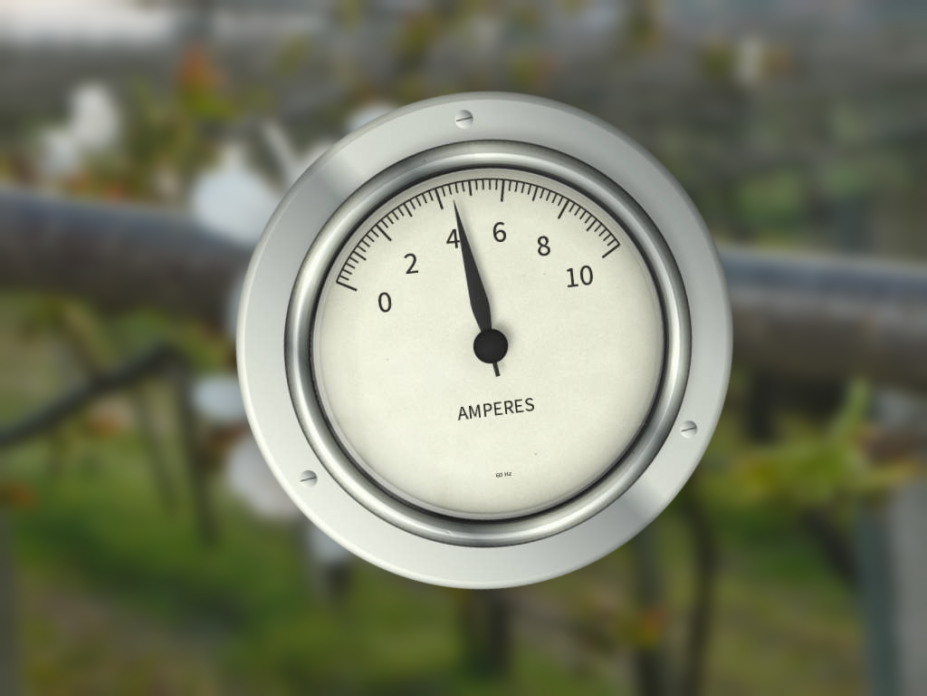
4.4 A
